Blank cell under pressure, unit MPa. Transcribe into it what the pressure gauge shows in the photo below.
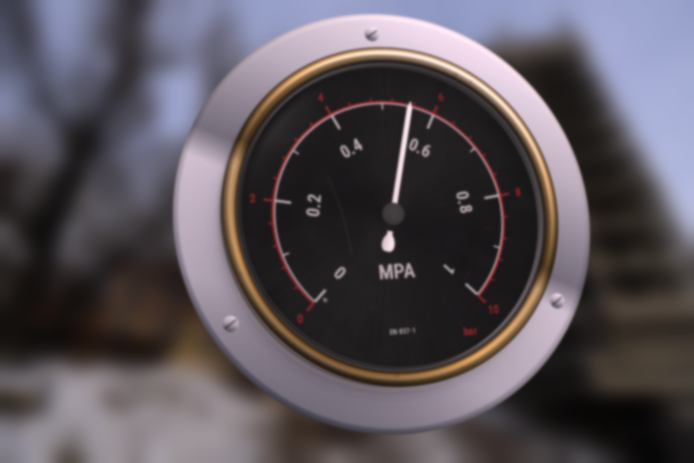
0.55 MPa
